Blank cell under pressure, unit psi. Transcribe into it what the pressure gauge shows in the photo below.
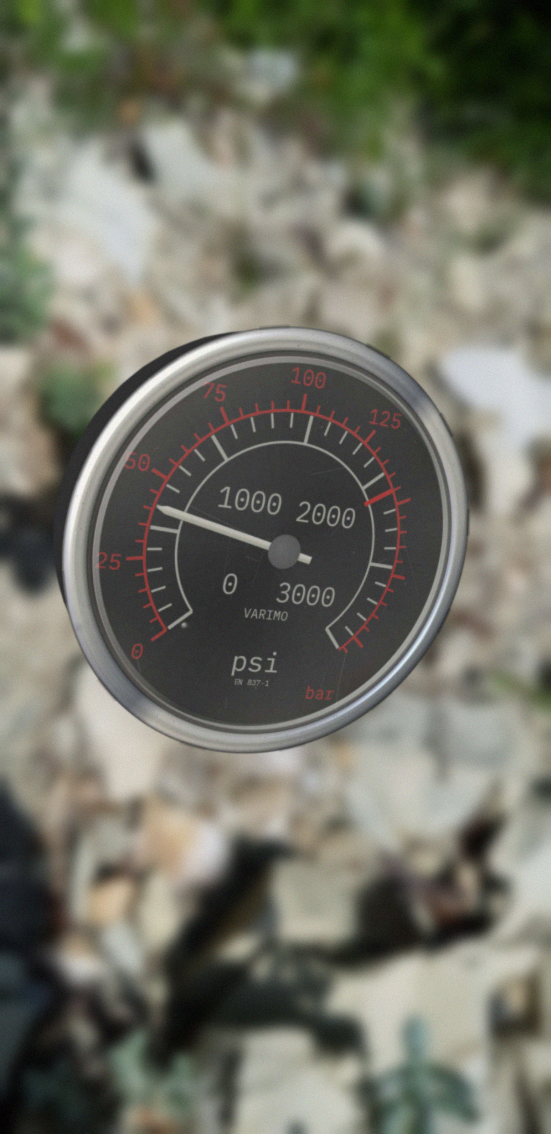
600 psi
